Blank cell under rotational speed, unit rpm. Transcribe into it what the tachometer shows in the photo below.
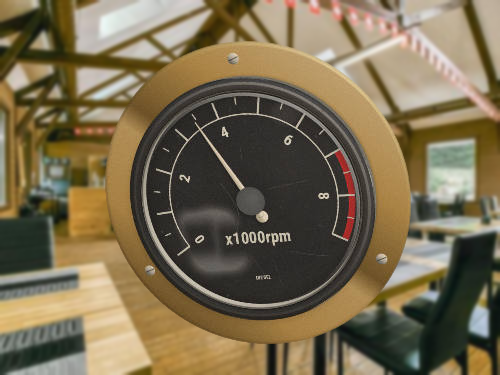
3500 rpm
